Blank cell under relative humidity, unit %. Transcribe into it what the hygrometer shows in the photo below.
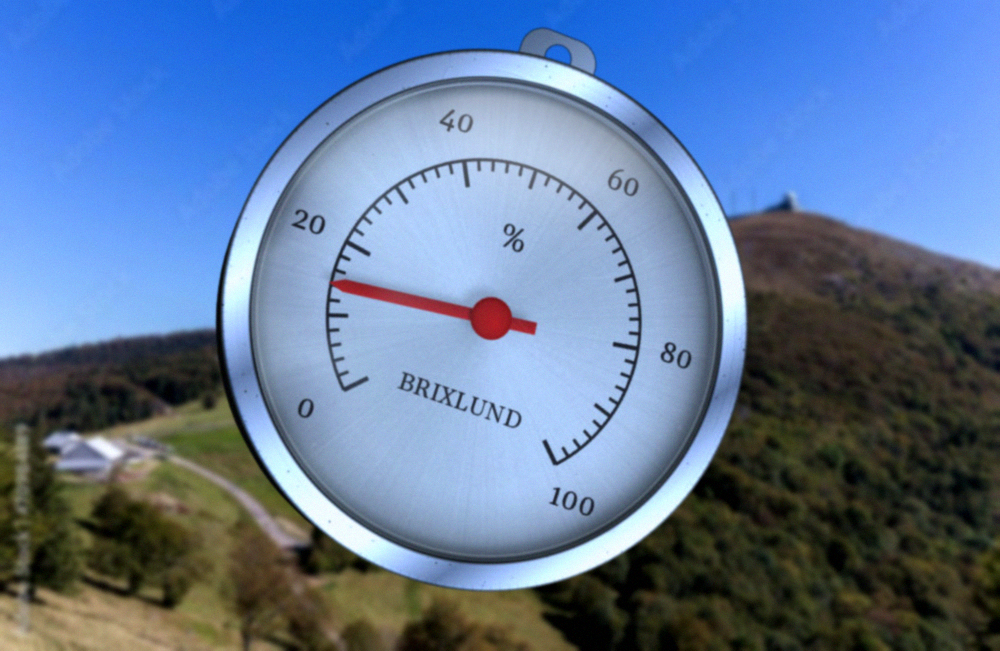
14 %
